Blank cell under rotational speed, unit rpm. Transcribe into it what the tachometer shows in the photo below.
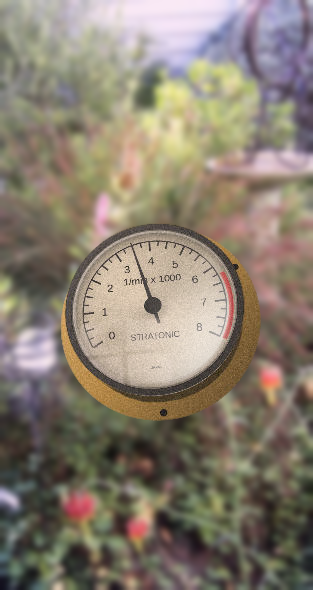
3500 rpm
